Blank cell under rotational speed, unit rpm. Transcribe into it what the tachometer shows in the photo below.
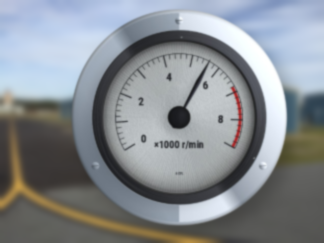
5600 rpm
